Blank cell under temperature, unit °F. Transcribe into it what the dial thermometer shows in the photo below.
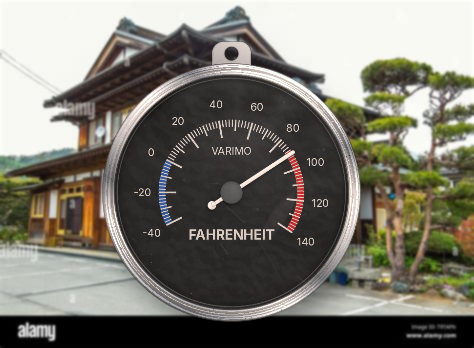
90 °F
